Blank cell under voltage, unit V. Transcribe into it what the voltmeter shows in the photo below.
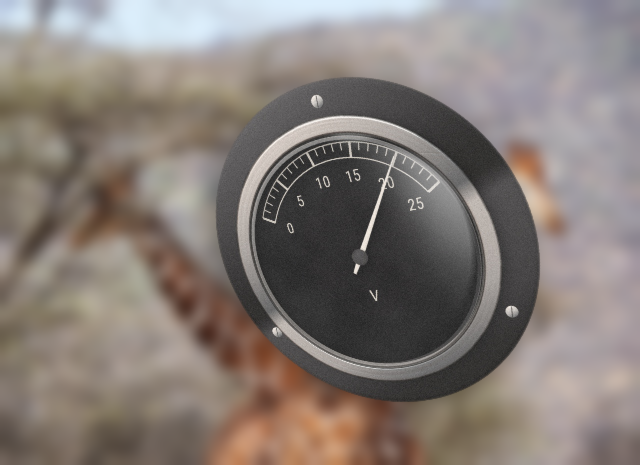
20 V
